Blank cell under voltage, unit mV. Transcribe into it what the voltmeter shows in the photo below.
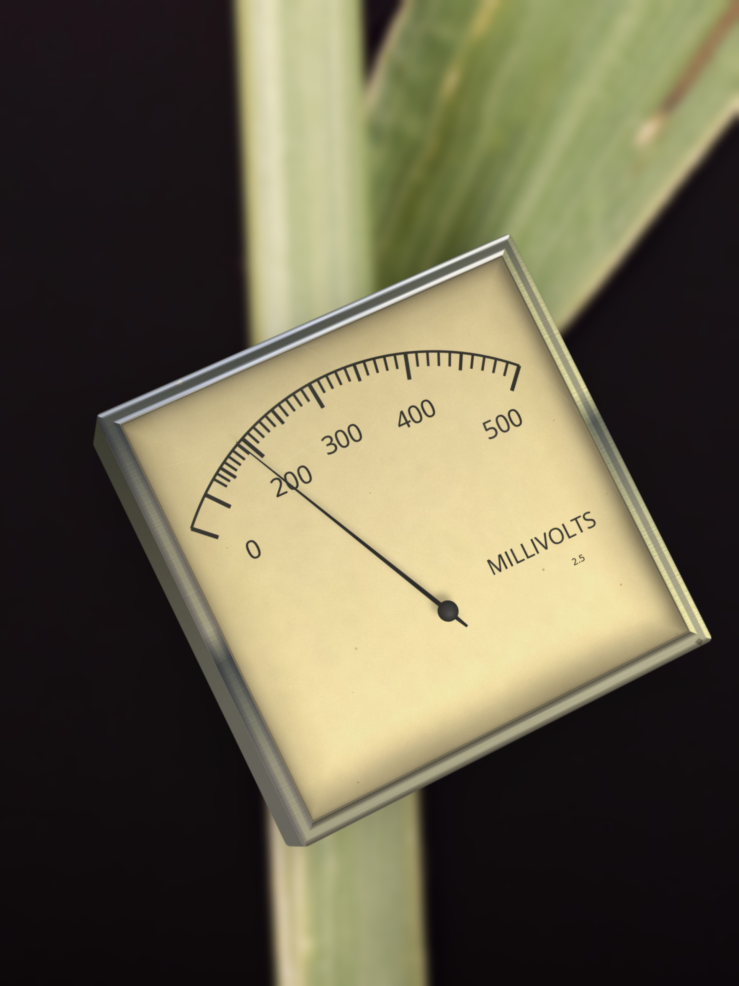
190 mV
